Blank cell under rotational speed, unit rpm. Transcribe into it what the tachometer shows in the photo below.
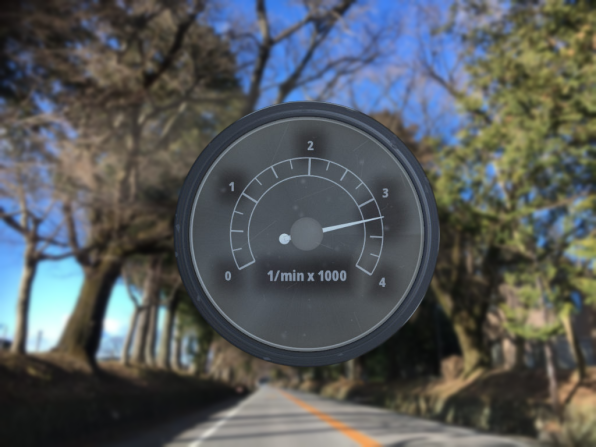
3250 rpm
